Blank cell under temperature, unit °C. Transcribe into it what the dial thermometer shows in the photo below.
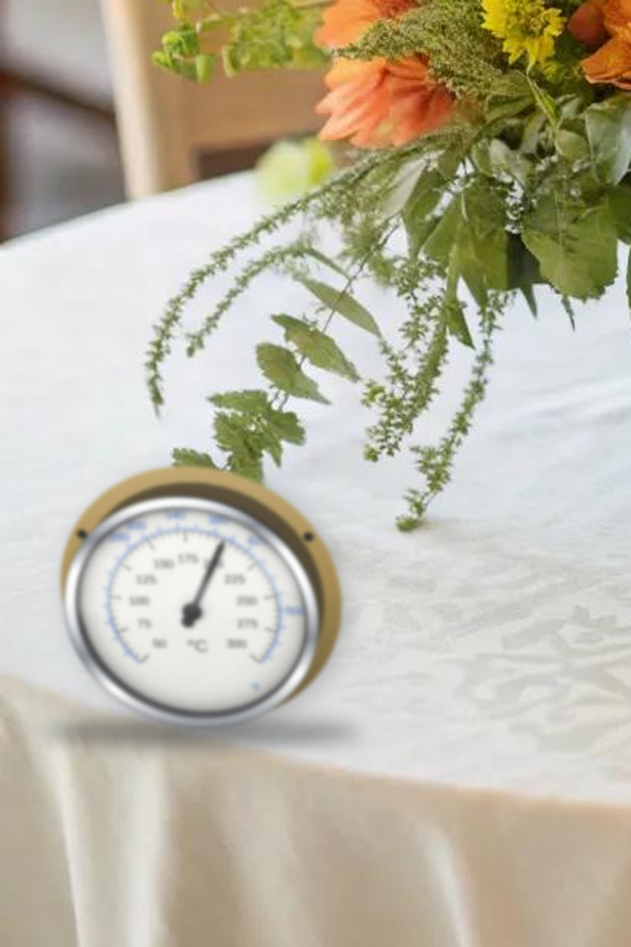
200 °C
